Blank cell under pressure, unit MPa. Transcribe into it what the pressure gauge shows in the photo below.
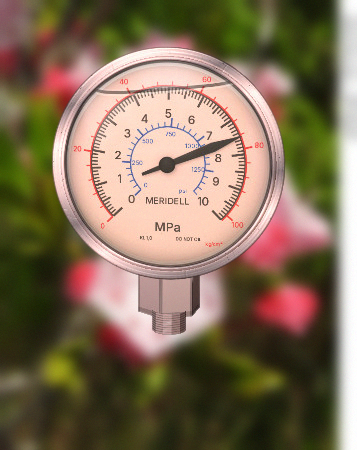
7.5 MPa
